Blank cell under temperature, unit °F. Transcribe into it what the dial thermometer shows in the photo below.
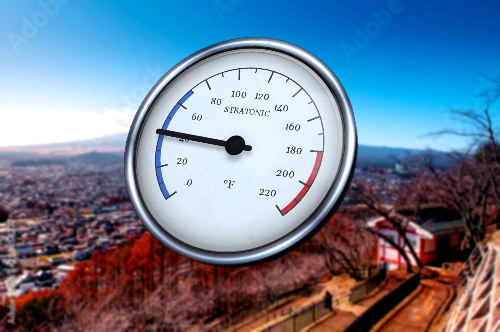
40 °F
